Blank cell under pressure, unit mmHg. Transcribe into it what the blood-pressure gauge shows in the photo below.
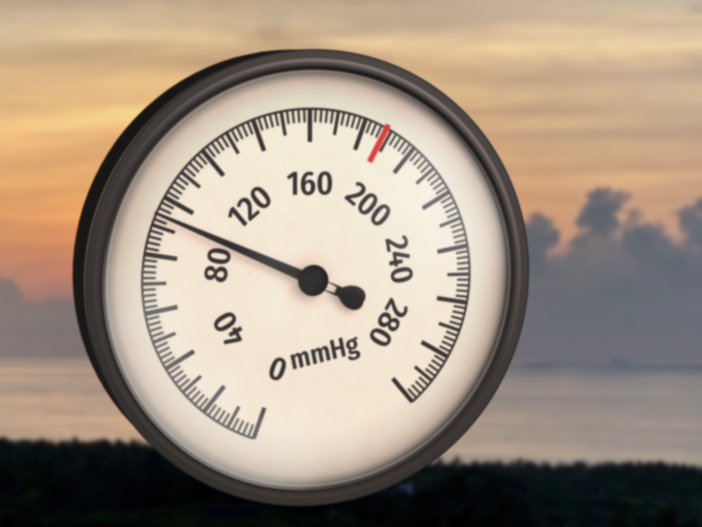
94 mmHg
